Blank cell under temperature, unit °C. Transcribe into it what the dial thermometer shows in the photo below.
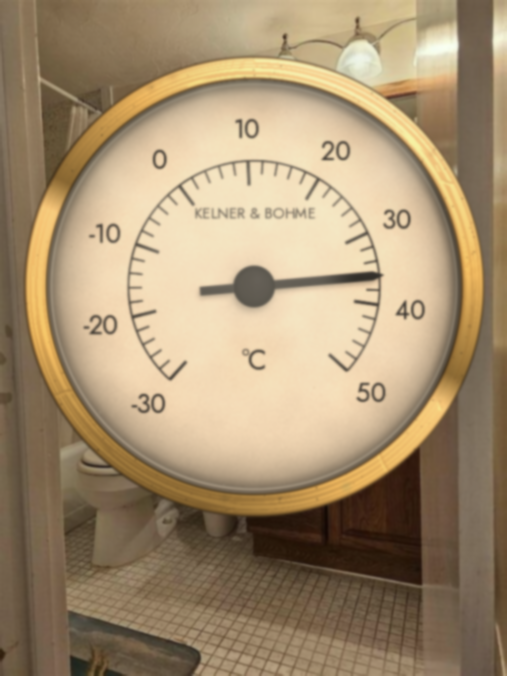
36 °C
